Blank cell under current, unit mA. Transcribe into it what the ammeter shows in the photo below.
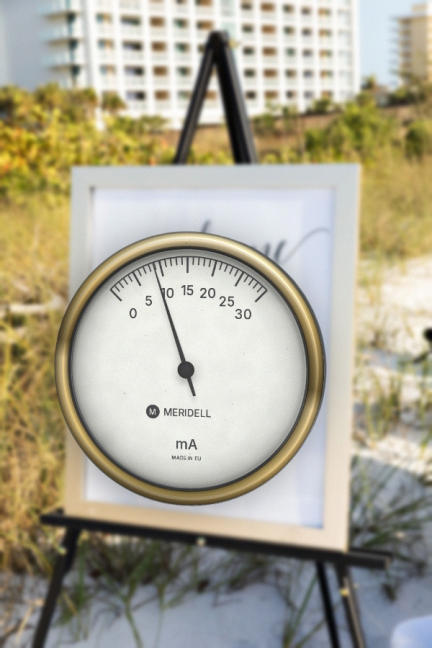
9 mA
